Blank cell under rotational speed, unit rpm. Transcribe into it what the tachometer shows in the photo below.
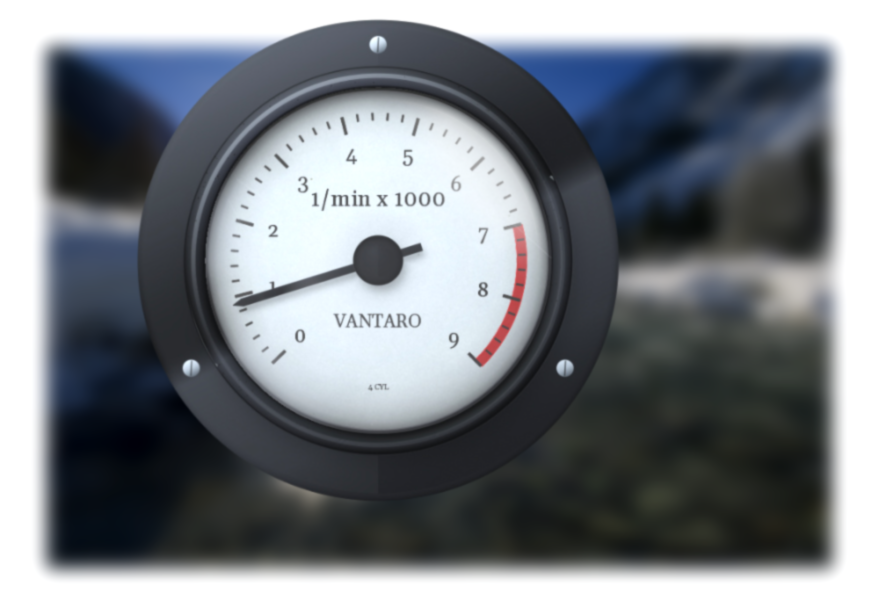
900 rpm
